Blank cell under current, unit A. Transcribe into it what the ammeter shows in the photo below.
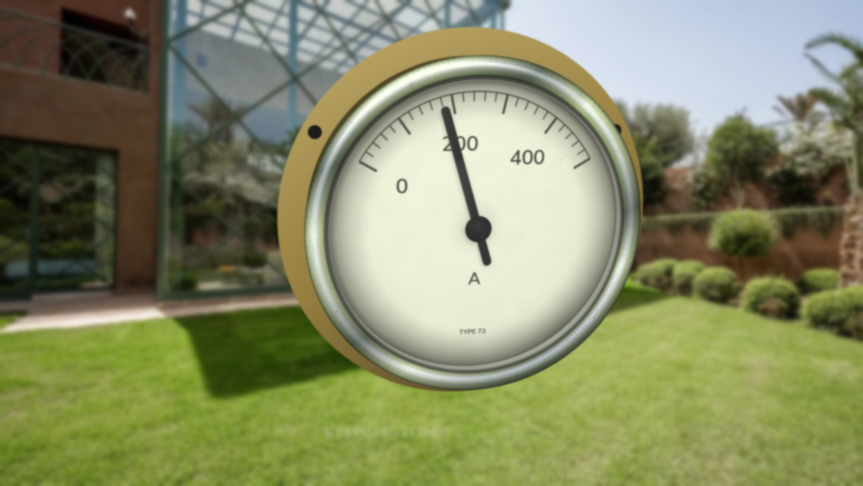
180 A
